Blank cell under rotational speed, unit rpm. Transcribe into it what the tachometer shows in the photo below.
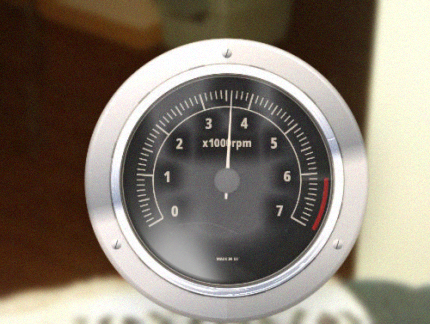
3600 rpm
